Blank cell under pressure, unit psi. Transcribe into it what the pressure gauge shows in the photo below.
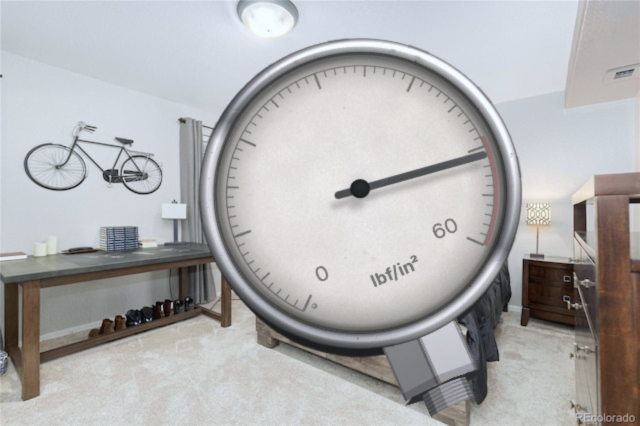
51 psi
